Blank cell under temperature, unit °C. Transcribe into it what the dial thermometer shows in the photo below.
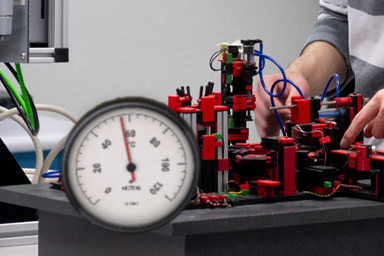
56 °C
